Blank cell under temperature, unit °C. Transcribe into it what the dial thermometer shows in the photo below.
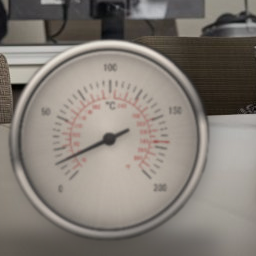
15 °C
